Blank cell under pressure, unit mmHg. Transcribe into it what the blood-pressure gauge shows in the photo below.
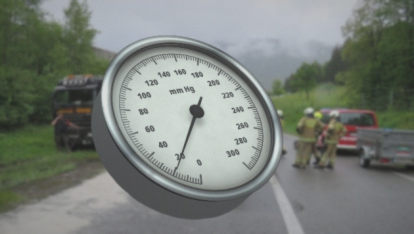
20 mmHg
